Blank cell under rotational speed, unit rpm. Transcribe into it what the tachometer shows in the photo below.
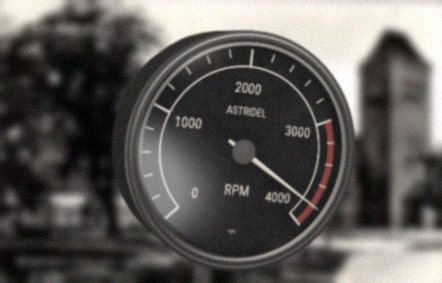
3800 rpm
